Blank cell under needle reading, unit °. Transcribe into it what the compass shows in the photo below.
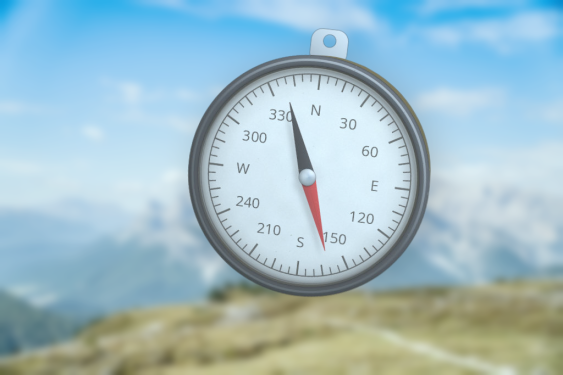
160 °
